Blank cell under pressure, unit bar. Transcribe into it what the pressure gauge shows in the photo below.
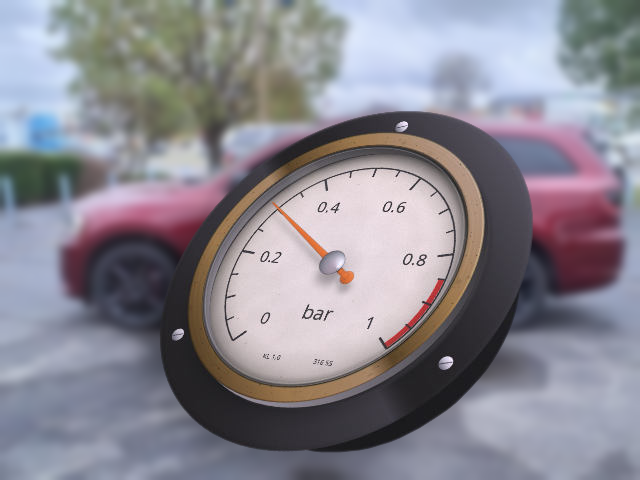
0.3 bar
